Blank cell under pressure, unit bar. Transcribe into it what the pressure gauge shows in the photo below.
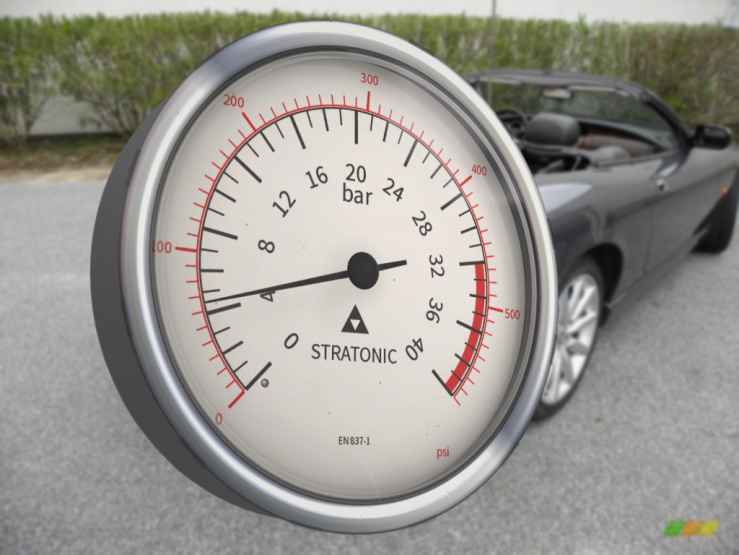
4.5 bar
